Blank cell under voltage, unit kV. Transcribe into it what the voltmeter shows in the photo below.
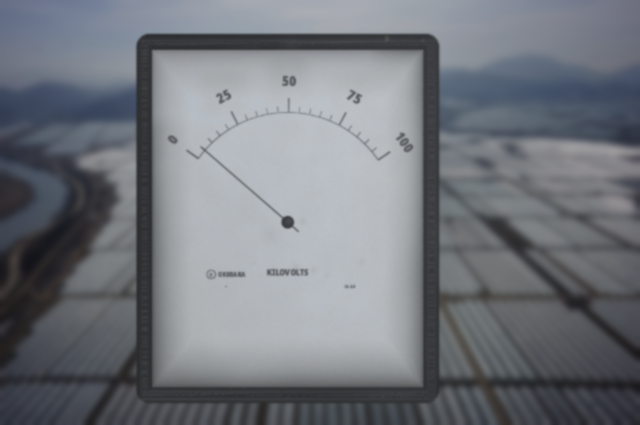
5 kV
